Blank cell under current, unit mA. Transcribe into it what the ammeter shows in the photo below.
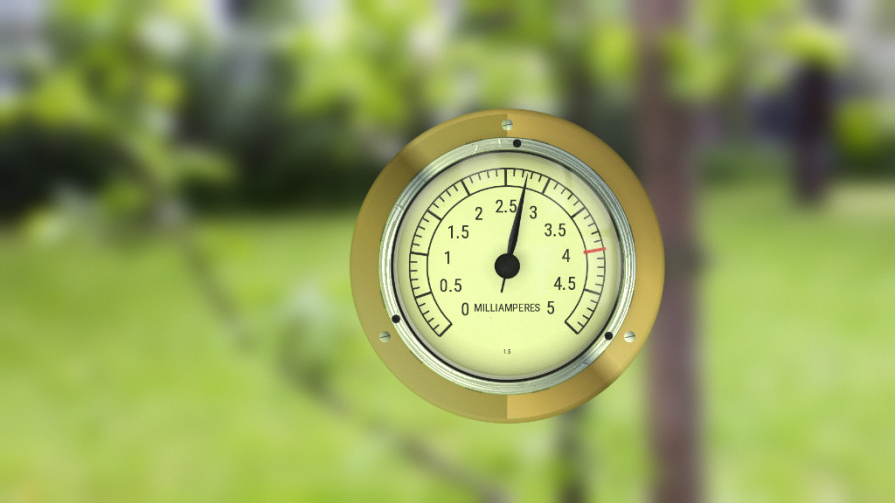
2.75 mA
